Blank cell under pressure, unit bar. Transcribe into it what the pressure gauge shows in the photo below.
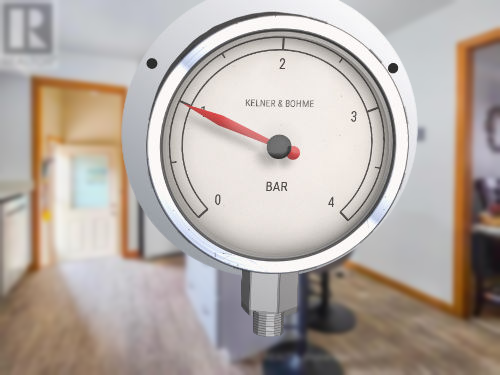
1 bar
